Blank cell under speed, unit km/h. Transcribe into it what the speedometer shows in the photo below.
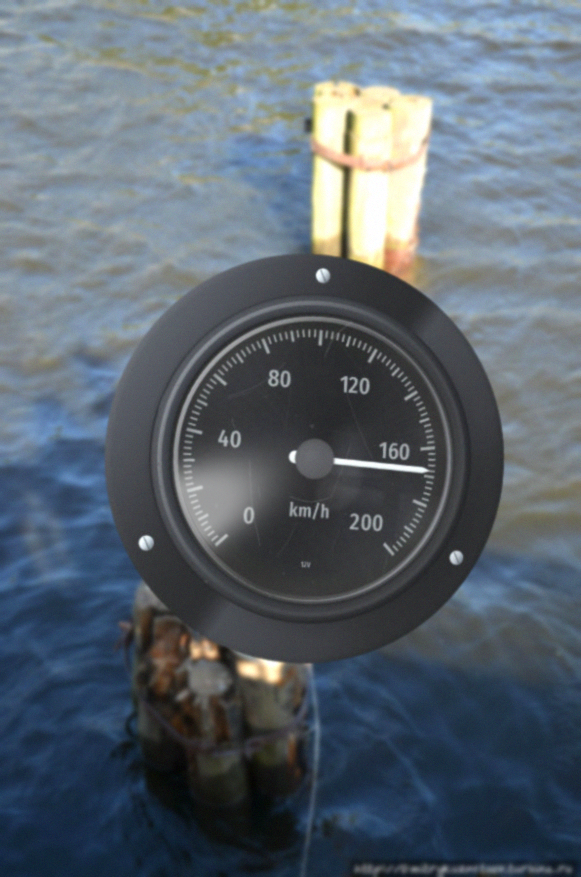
168 km/h
